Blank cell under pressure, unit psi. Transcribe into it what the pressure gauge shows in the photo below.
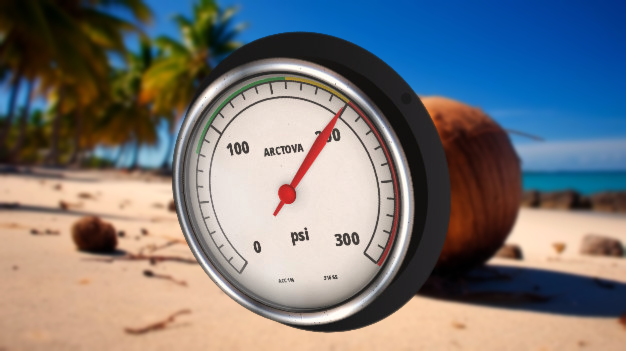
200 psi
